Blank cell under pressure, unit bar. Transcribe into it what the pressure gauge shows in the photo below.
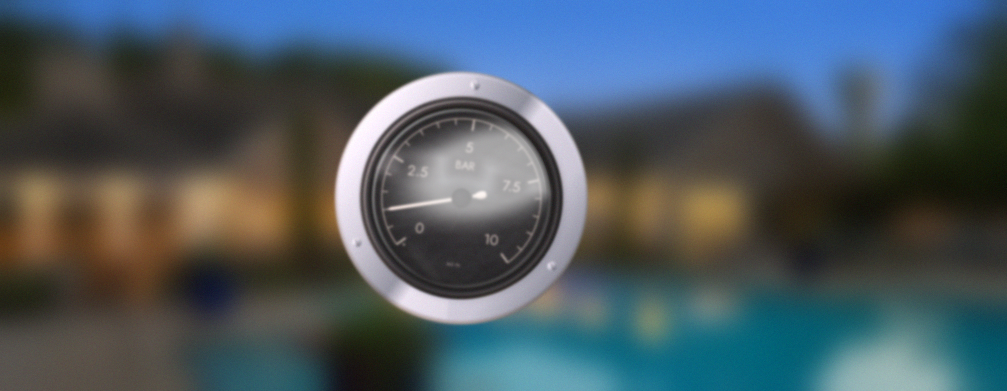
1 bar
